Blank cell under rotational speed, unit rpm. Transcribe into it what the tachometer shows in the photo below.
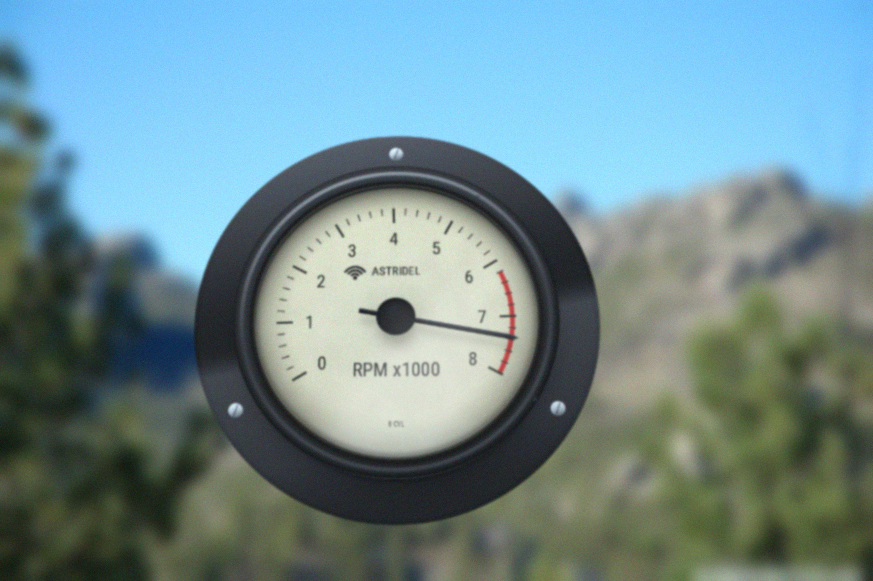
7400 rpm
